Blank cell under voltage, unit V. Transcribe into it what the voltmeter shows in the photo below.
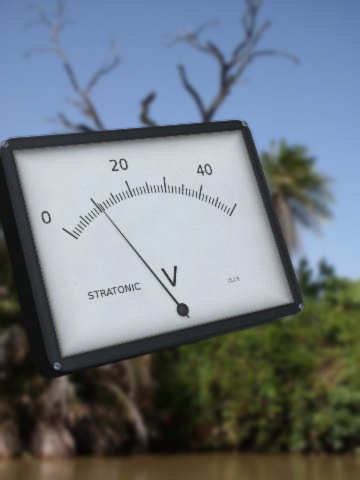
10 V
